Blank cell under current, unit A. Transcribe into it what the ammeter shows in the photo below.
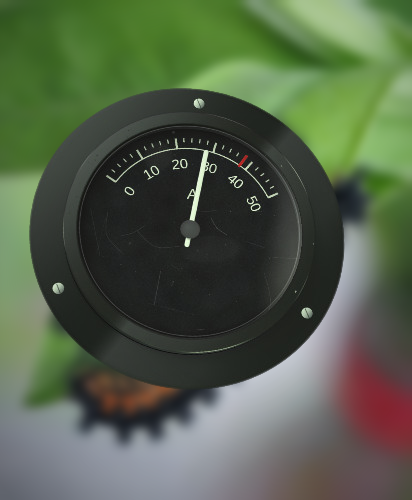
28 A
